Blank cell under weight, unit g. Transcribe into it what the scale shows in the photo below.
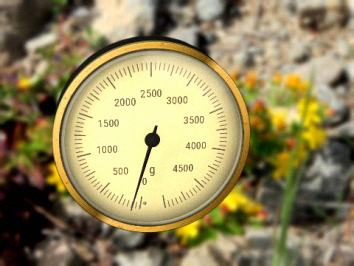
100 g
